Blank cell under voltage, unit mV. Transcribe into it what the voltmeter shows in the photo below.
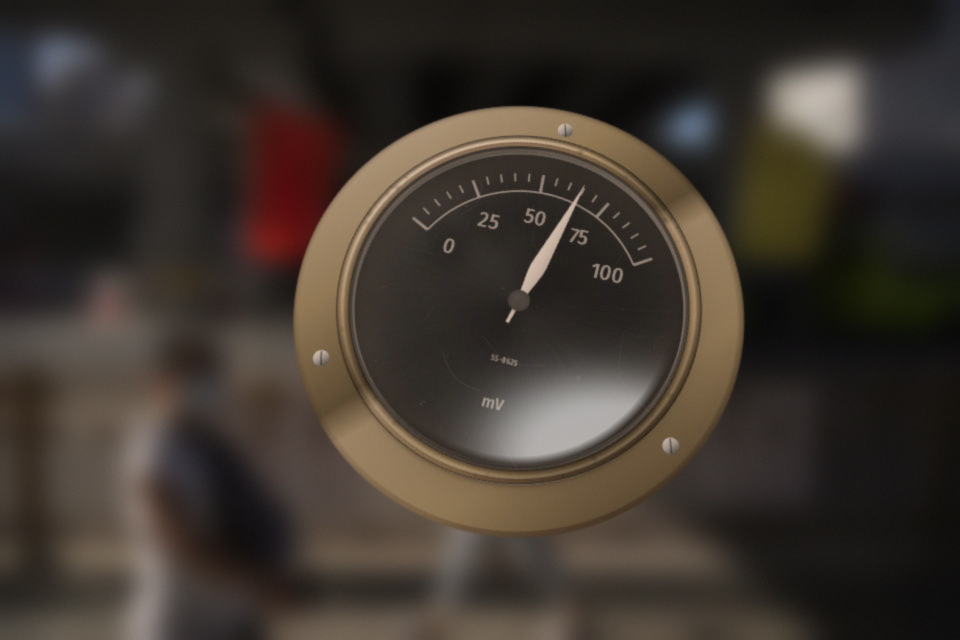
65 mV
